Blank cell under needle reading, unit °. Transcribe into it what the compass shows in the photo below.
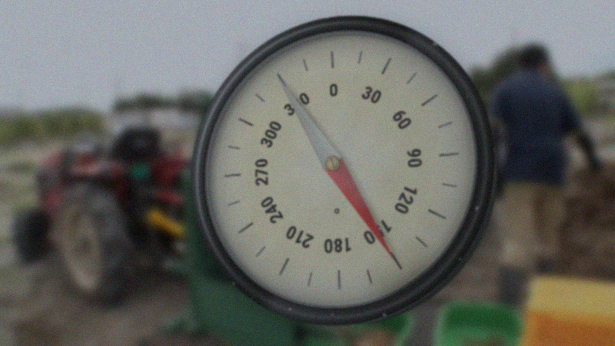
150 °
